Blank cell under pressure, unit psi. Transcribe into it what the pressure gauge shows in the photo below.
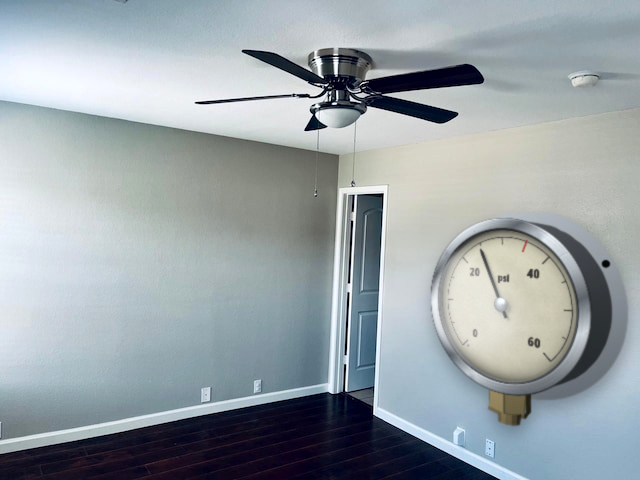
25 psi
